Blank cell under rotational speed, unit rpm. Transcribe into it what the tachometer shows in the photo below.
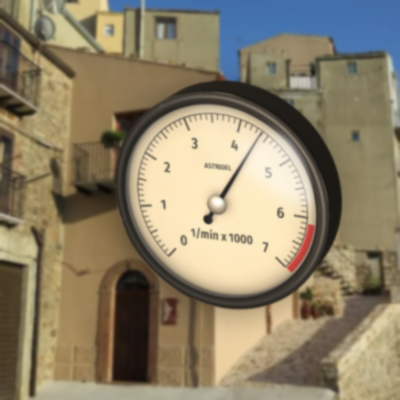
4400 rpm
